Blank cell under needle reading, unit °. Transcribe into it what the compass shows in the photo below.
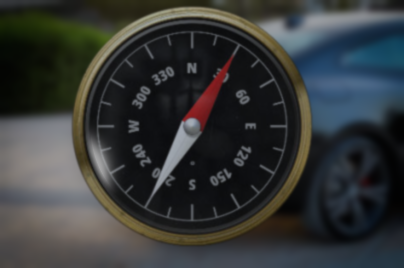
30 °
